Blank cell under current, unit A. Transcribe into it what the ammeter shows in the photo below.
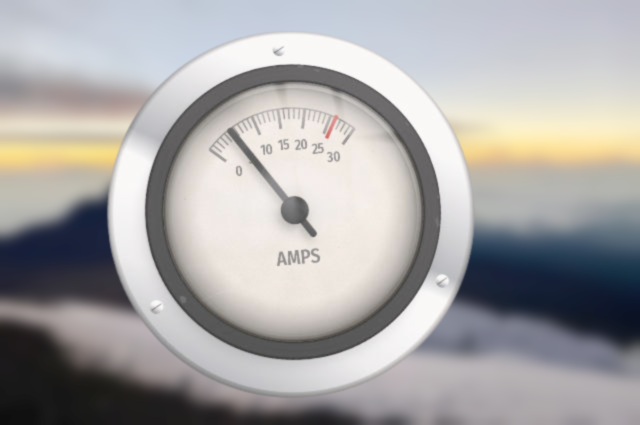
5 A
